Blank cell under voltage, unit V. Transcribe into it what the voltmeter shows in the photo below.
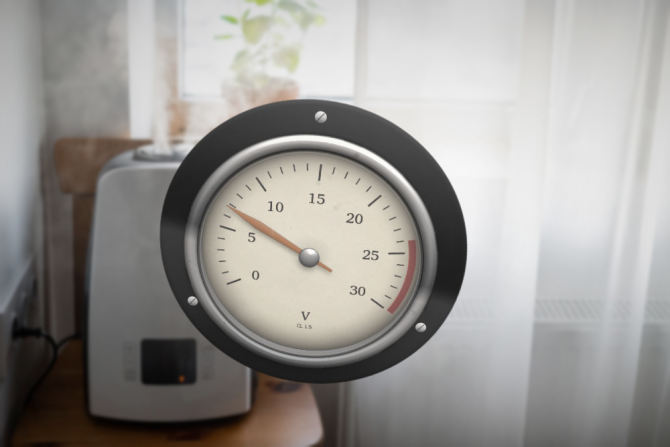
7 V
